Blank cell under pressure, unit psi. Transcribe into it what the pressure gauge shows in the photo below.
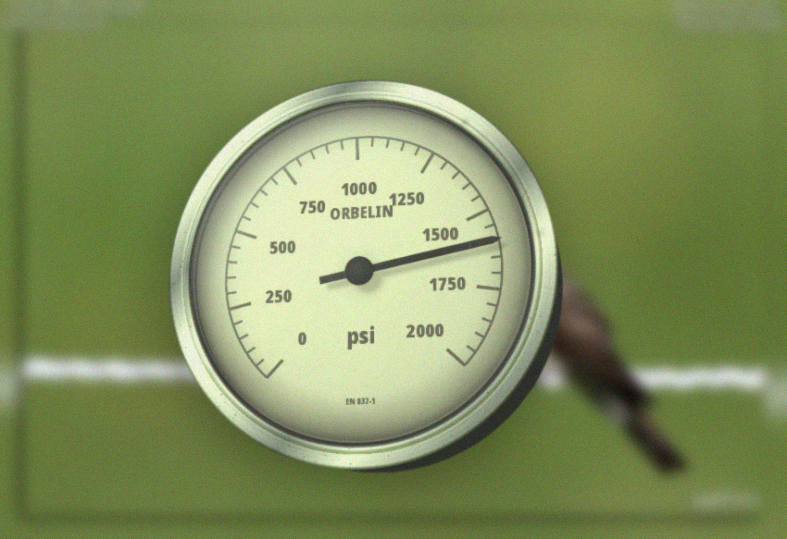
1600 psi
